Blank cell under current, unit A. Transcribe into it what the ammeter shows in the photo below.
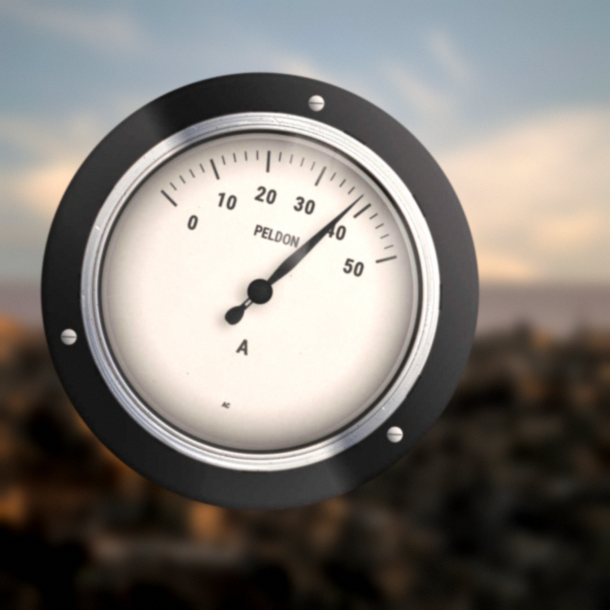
38 A
